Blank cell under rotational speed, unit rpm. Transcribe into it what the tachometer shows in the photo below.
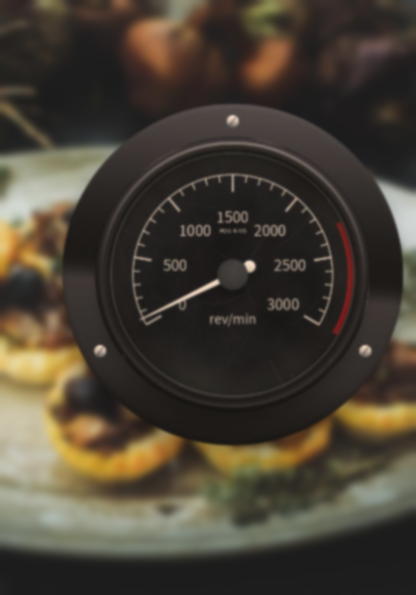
50 rpm
